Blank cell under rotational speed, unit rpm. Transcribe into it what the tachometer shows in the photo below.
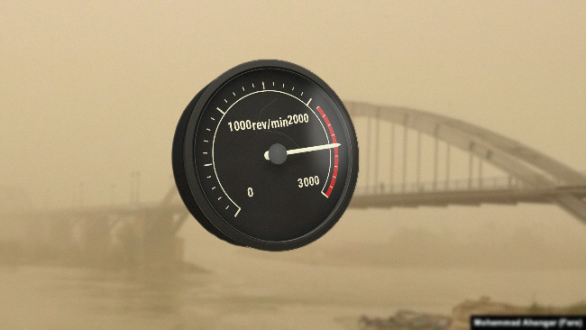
2500 rpm
